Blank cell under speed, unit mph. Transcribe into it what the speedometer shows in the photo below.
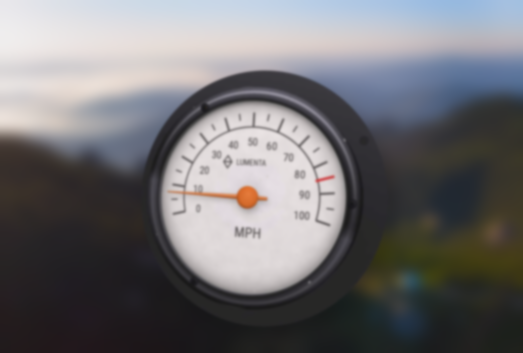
7.5 mph
